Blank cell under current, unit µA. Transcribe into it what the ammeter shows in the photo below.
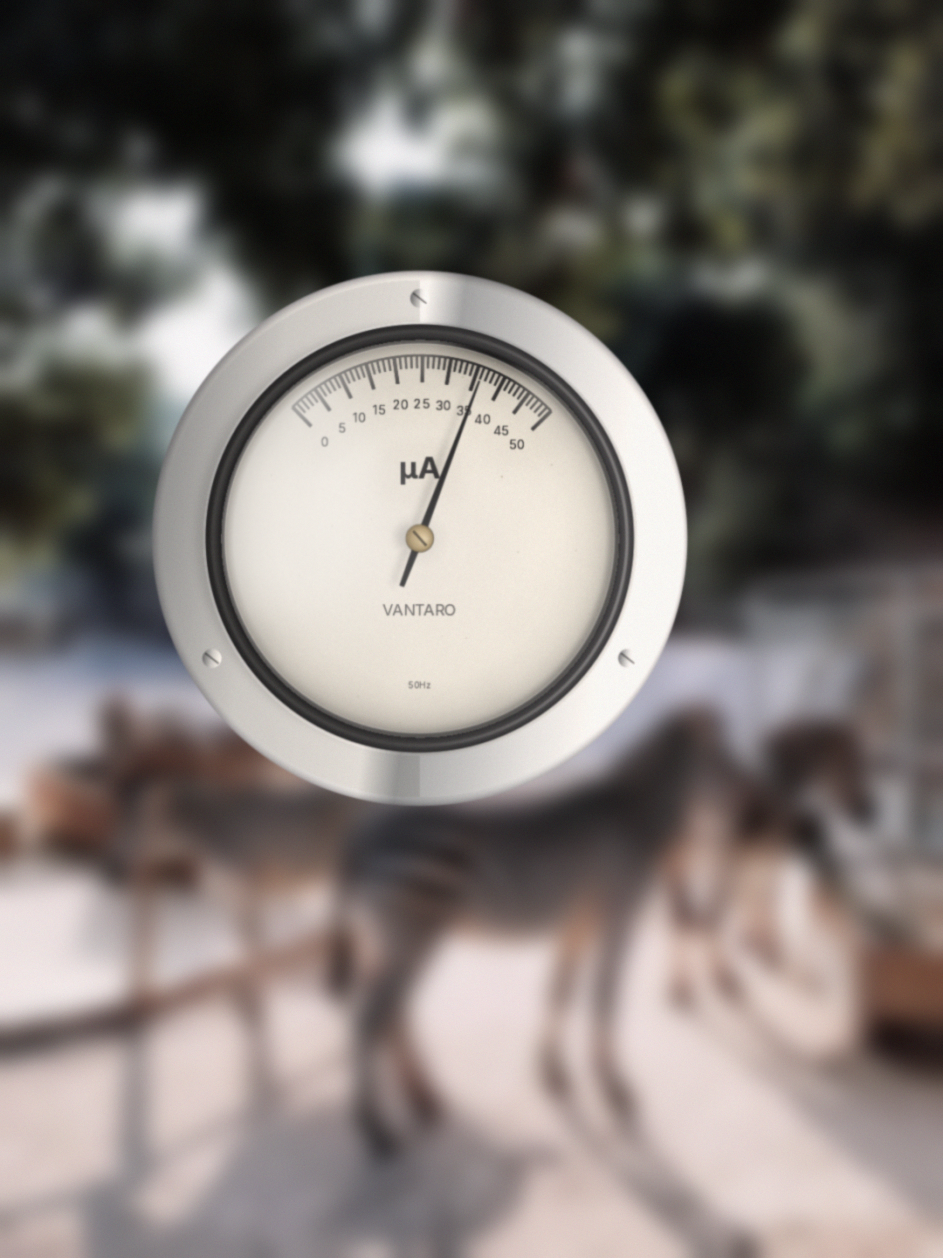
36 µA
